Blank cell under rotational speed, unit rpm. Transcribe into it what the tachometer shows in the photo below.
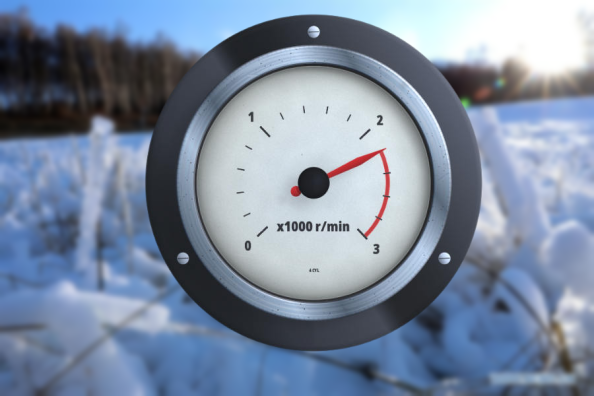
2200 rpm
